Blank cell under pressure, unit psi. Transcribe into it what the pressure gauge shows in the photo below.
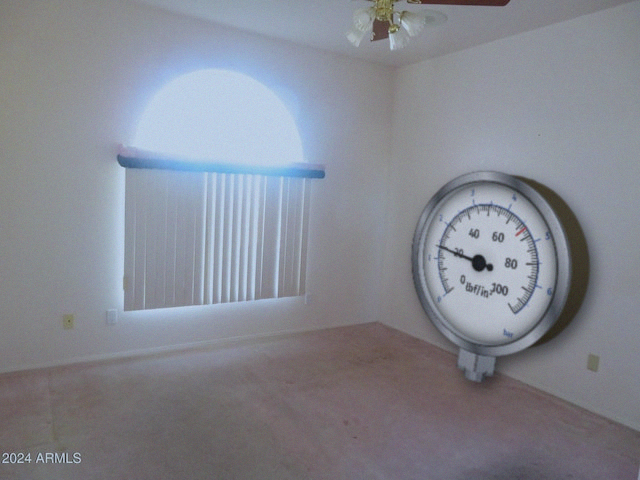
20 psi
